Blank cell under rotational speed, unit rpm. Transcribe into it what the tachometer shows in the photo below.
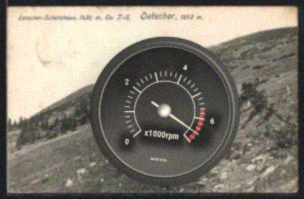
6600 rpm
